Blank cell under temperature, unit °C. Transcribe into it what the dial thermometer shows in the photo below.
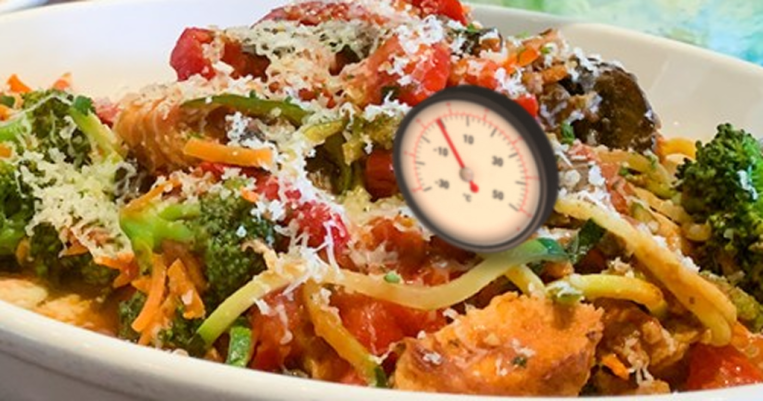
0 °C
